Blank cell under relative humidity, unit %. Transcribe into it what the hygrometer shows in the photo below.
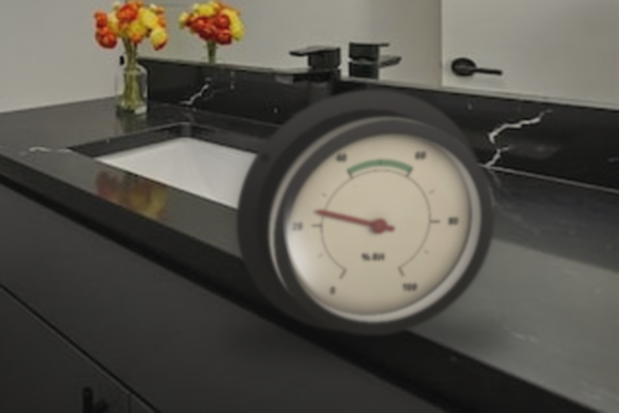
25 %
